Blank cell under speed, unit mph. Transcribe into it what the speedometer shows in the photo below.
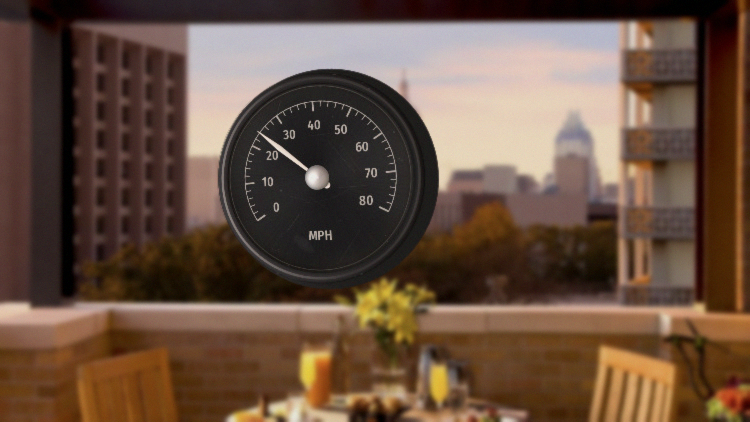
24 mph
